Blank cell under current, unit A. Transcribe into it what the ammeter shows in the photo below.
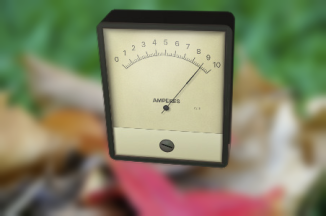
9 A
